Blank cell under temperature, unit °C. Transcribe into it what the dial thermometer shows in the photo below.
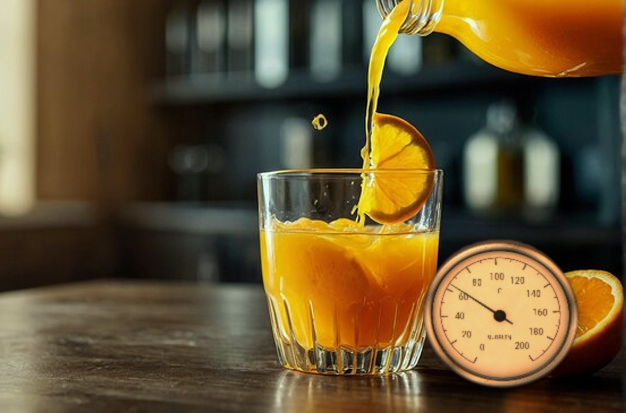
65 °C
